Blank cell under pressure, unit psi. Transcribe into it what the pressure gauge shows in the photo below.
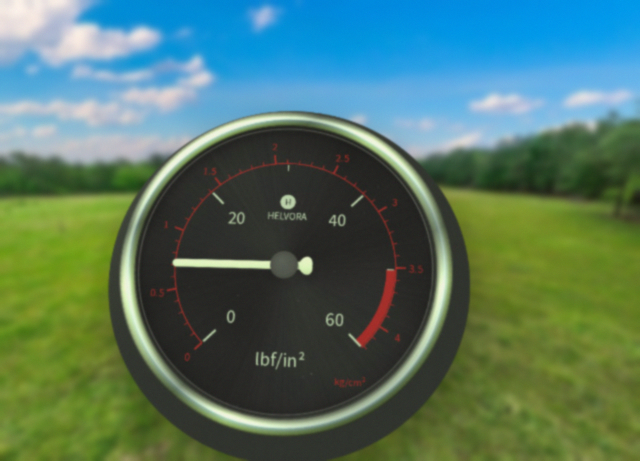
10 psi
